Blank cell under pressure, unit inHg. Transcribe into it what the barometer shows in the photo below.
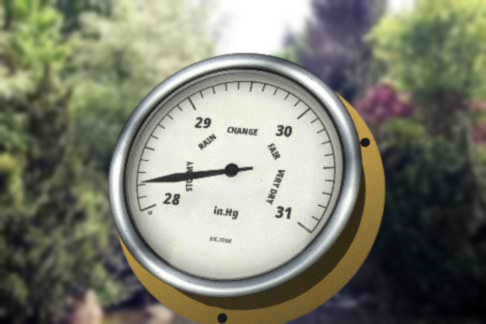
28.2 inHg
